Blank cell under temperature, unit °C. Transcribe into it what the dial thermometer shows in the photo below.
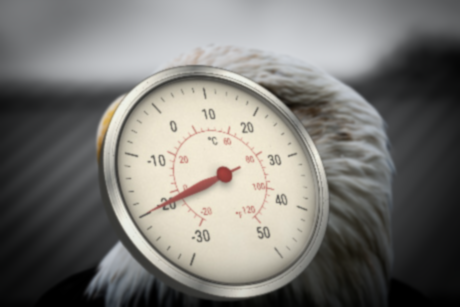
-20 °C
